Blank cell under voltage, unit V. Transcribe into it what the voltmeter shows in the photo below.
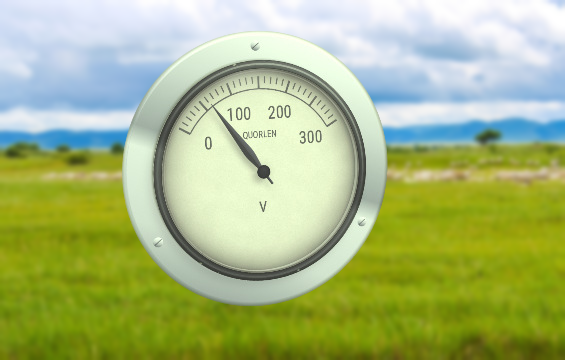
60 V
